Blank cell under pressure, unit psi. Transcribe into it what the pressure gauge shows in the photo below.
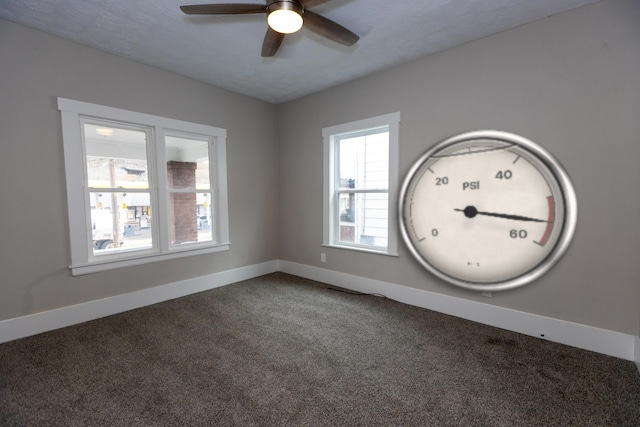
55 psi
